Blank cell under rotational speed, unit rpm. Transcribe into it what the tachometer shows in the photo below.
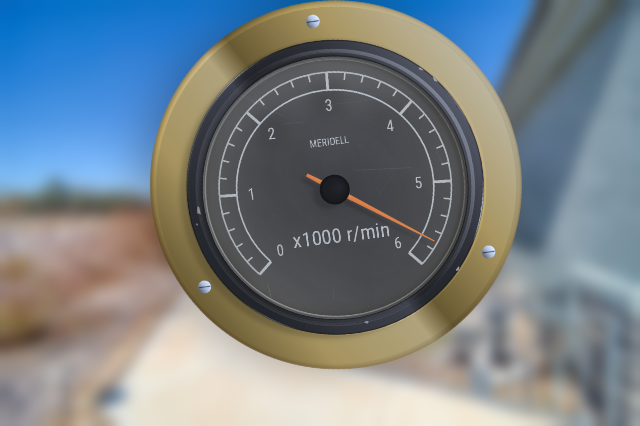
5700 rpm
